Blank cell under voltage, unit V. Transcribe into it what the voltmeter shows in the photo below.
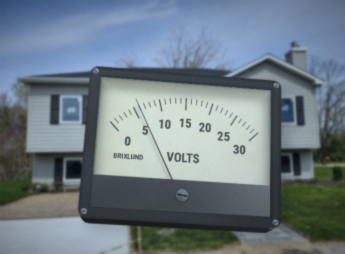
6 V
